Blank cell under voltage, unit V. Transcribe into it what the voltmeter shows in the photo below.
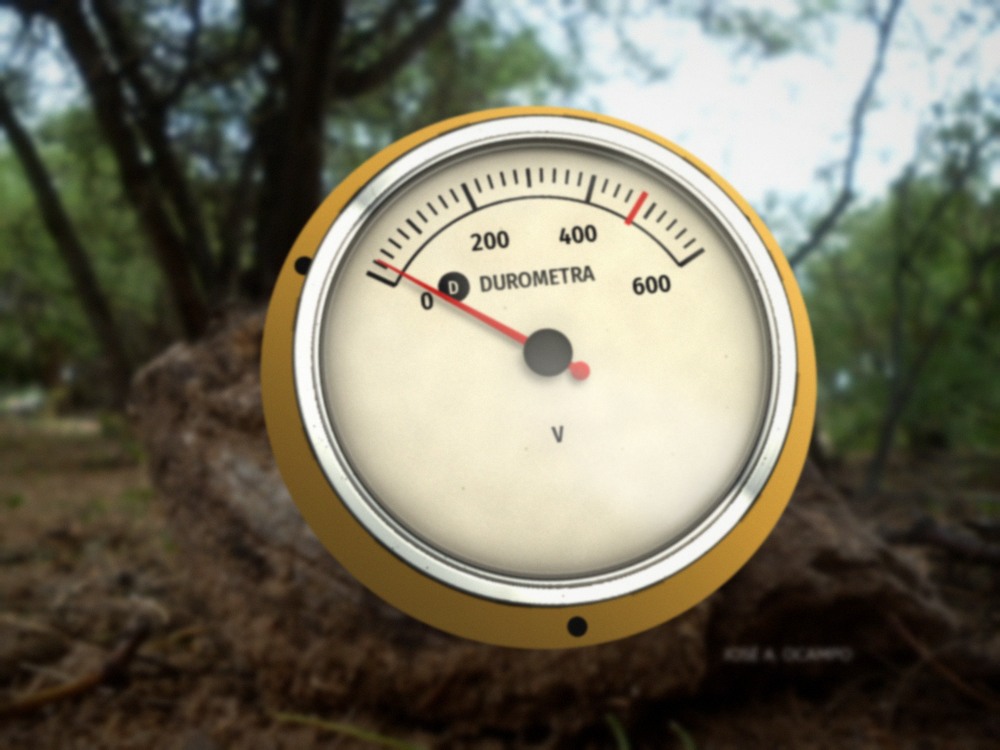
20 V
